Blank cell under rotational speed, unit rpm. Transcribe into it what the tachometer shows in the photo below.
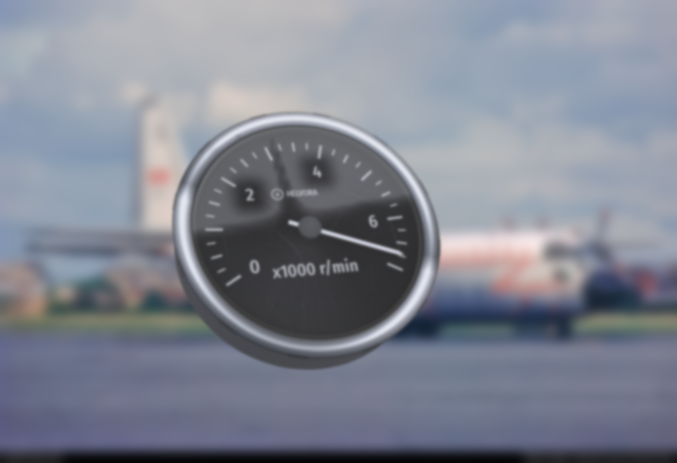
6750 rpm
